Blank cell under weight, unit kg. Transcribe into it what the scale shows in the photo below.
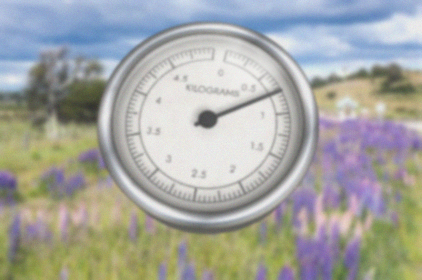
0.75 kg
